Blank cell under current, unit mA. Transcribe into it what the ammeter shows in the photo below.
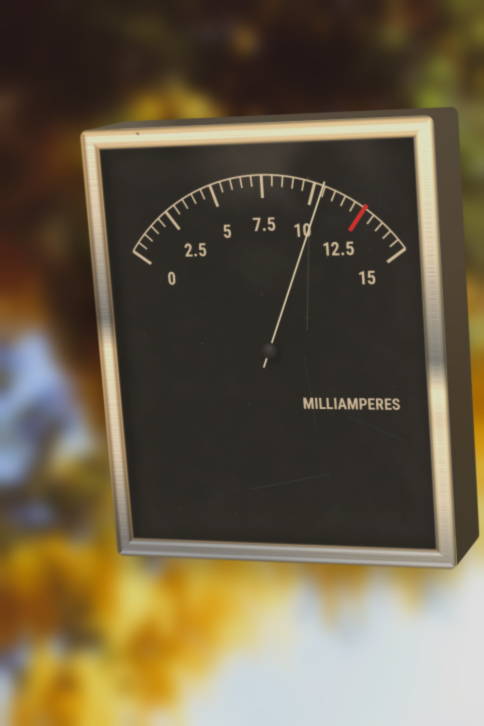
10.5 mA
